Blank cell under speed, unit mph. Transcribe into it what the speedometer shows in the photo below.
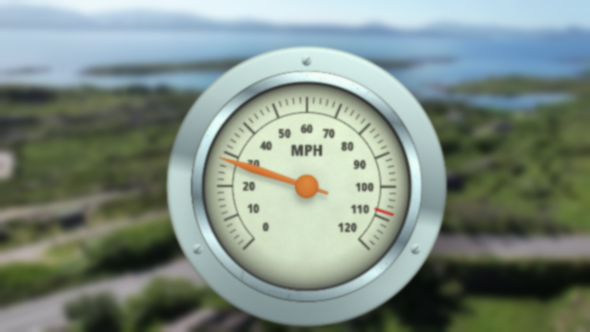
28 mph
